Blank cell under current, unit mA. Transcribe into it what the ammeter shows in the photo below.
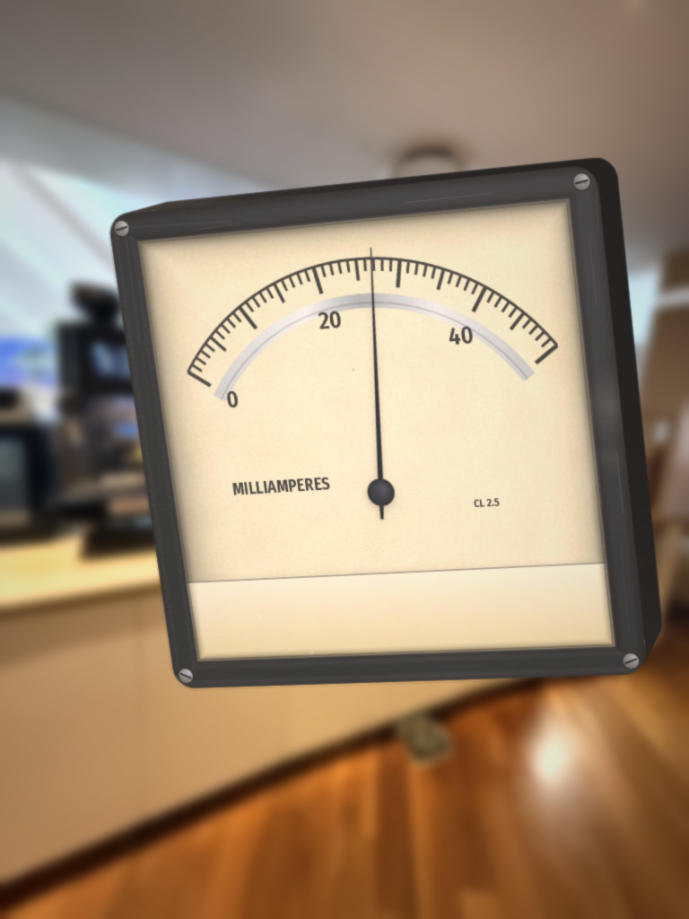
27 mA
